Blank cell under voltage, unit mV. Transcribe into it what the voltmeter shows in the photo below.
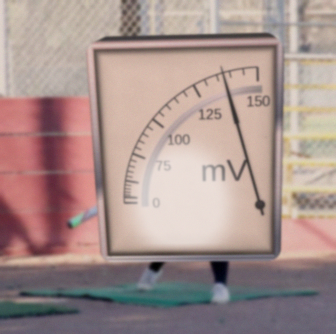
137.5 mV
